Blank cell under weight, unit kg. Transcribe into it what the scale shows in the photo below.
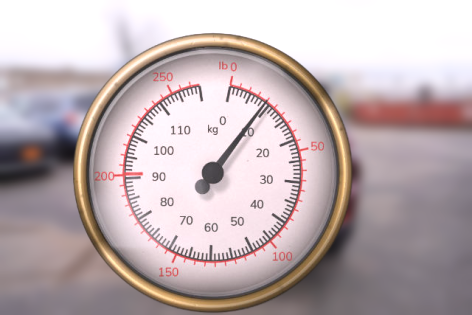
9 kg
